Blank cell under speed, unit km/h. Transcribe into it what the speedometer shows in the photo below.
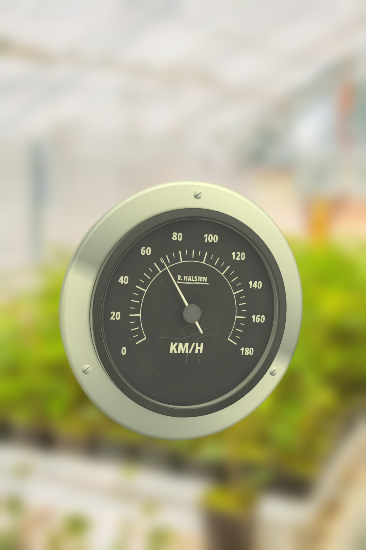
65 km/h
